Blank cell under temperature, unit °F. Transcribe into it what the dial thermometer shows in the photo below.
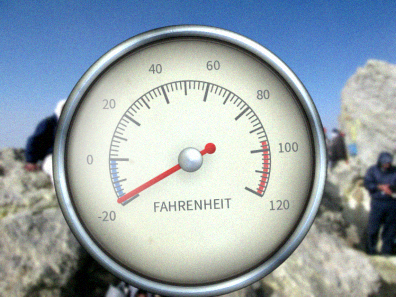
-18 °F
